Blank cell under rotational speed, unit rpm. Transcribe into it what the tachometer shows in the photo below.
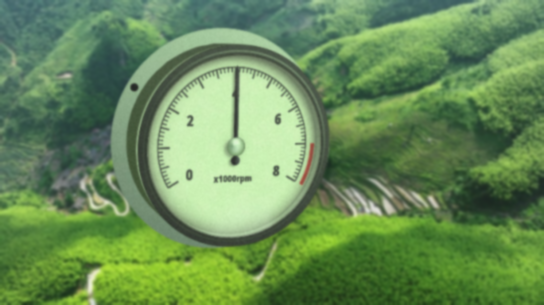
4000 rpm
